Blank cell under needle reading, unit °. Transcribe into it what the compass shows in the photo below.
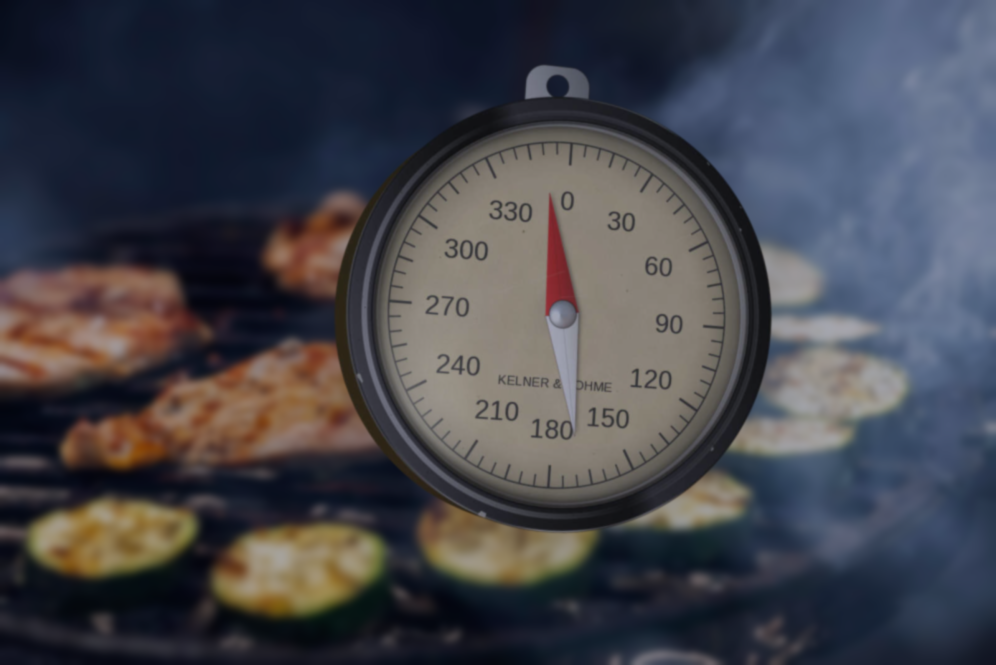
350 °
